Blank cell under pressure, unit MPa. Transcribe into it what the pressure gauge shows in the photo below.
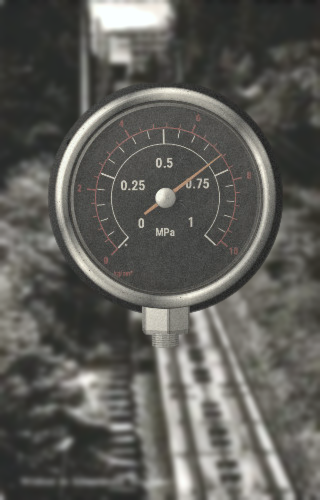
0.7 MPa
